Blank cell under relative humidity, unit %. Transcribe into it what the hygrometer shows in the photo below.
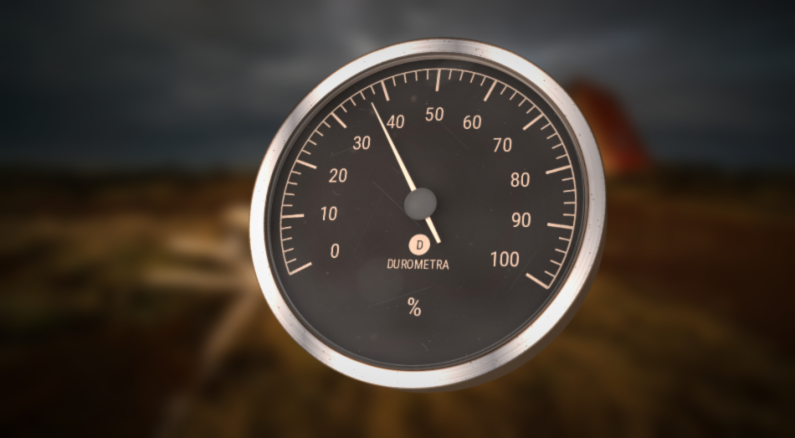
37 %
